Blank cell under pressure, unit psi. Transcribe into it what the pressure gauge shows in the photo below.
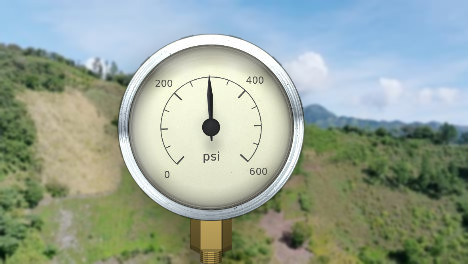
300 psi
